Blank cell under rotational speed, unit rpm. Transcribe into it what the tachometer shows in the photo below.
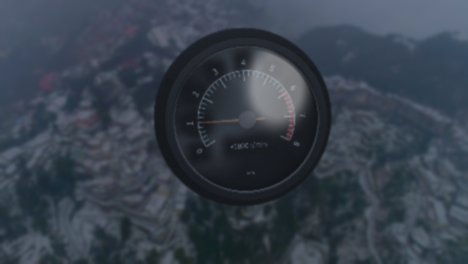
1000 rpm
